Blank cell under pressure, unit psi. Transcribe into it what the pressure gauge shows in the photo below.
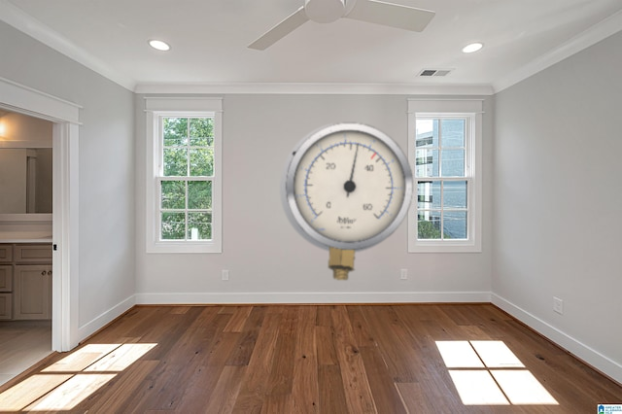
32 psi
